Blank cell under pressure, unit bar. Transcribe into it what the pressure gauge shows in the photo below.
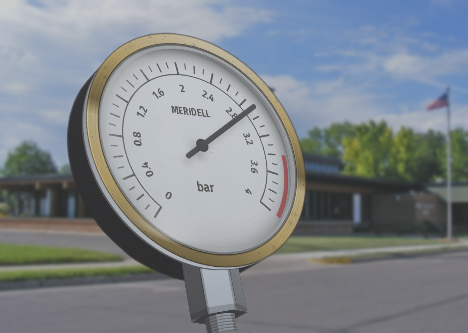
2.9 bar
